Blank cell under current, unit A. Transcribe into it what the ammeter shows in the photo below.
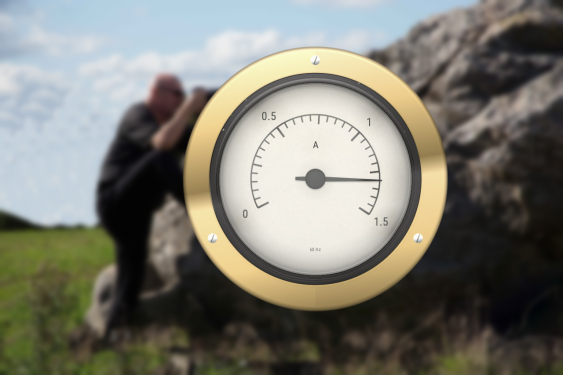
1.3 A
